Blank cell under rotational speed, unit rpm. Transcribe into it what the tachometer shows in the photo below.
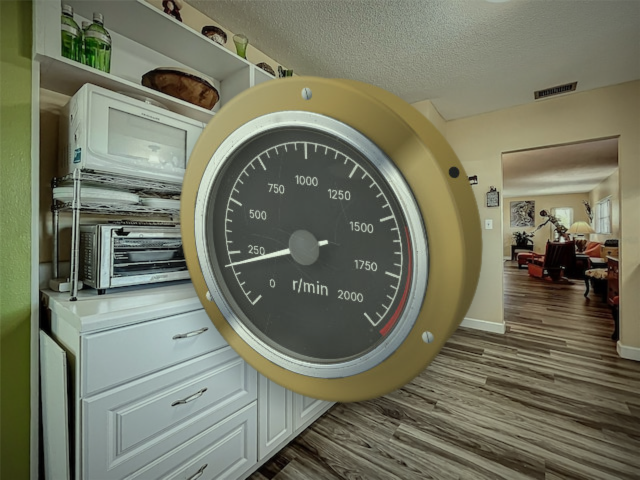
200 rpm
